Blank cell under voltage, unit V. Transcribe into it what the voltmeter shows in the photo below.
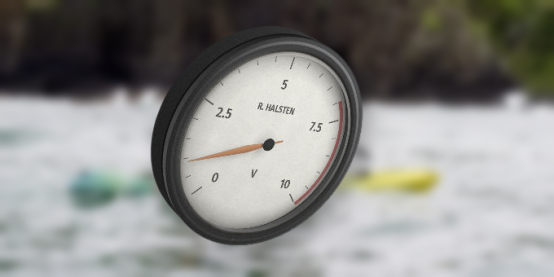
1 V
